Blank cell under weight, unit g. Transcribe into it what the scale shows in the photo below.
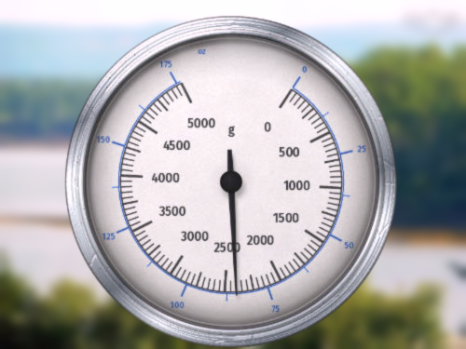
2400 g
